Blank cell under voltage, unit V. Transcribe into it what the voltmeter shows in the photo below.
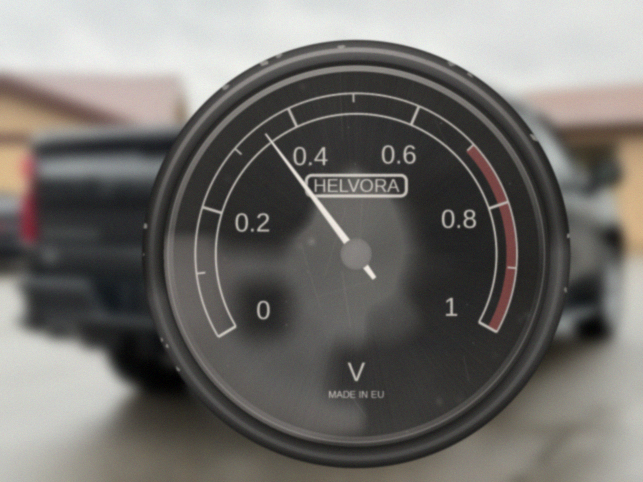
0.35 V
